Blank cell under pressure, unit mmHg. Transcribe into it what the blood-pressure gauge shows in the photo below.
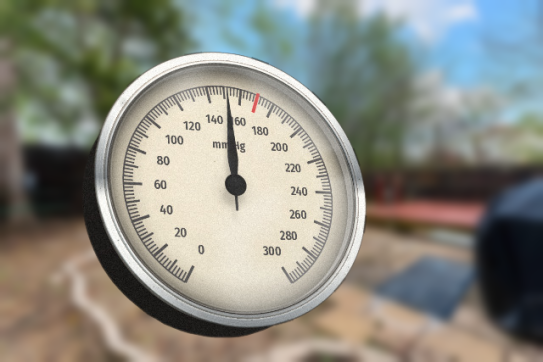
150 mmHg
